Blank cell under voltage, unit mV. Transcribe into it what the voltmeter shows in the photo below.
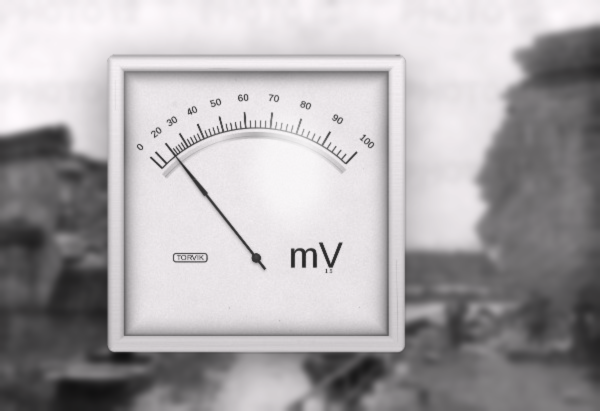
20 mV
